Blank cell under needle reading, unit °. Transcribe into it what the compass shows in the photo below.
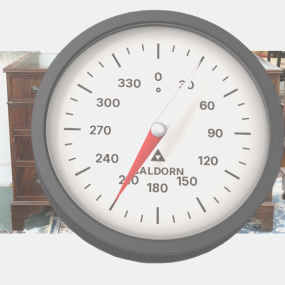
210 °
